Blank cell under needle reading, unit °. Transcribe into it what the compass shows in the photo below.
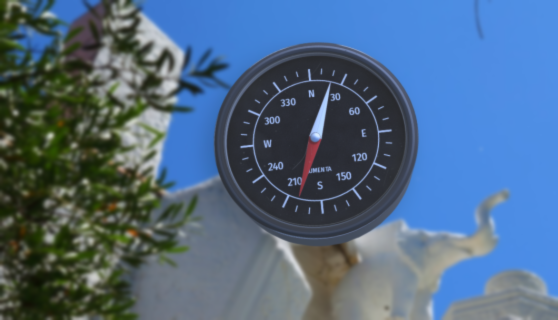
200 °
